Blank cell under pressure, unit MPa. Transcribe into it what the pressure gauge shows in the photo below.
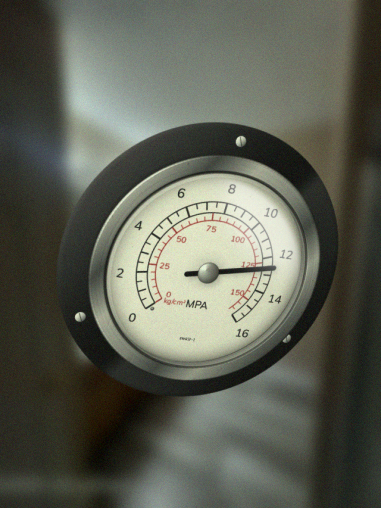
12.5 MPa
